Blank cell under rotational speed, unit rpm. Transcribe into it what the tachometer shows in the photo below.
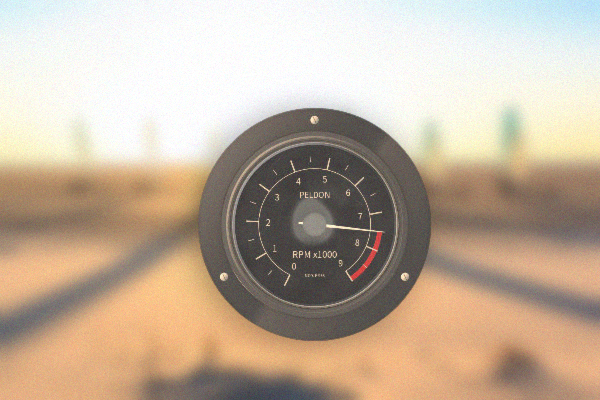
7500 rpm
